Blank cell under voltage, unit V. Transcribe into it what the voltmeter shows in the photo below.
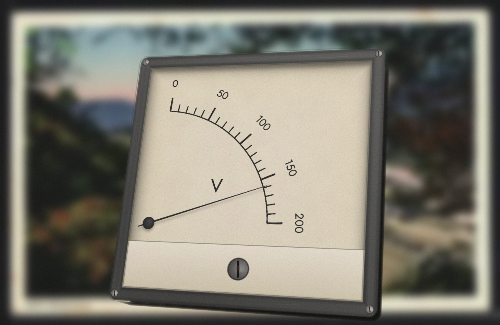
160 V
